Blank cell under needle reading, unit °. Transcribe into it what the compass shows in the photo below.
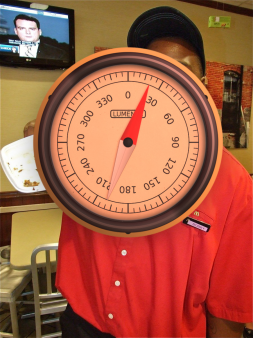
20 °
